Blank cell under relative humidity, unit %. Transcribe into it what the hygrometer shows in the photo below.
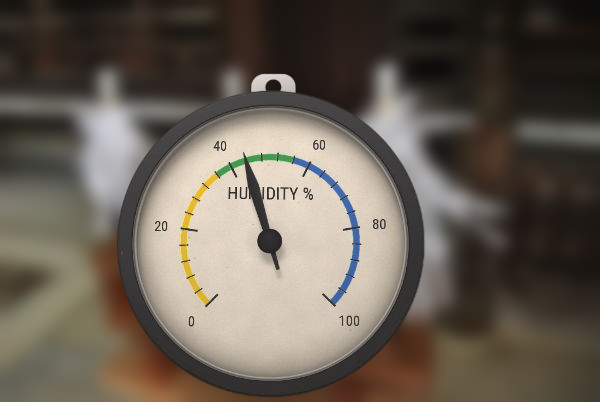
44 %
